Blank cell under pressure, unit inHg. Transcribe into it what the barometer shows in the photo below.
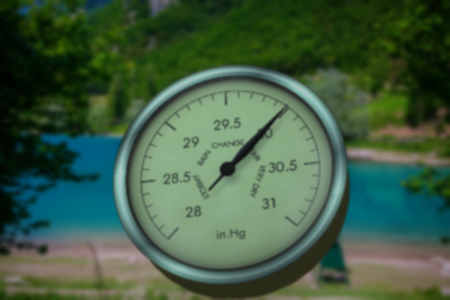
30 inHg
